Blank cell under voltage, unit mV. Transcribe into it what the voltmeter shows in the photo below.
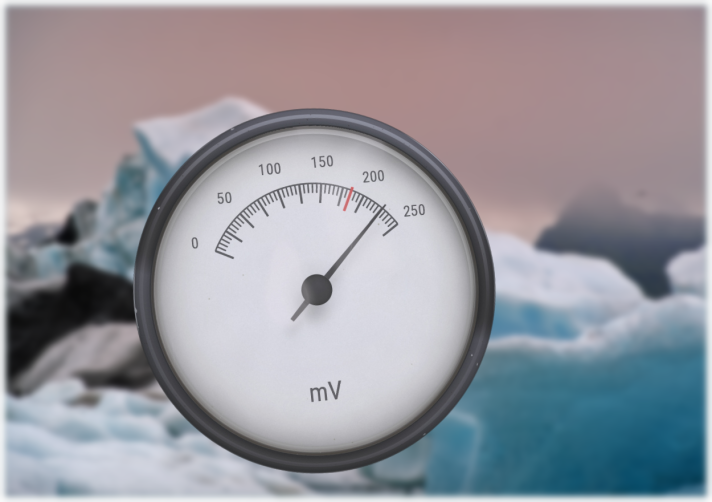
225 mV
